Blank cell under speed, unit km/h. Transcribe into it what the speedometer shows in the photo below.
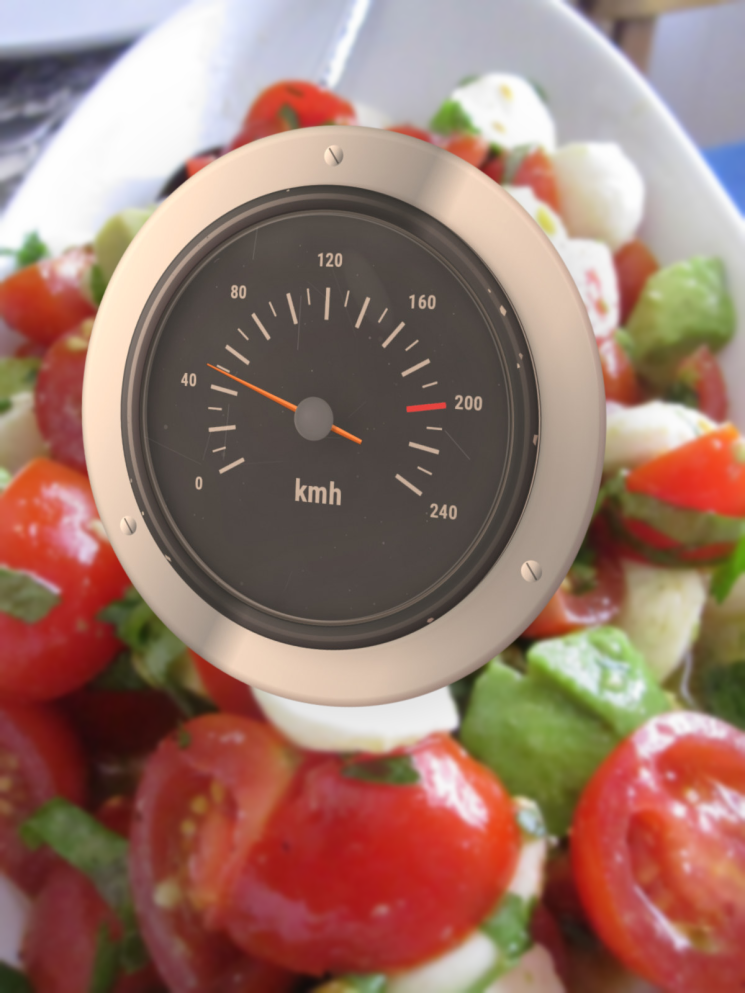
50 km/h
